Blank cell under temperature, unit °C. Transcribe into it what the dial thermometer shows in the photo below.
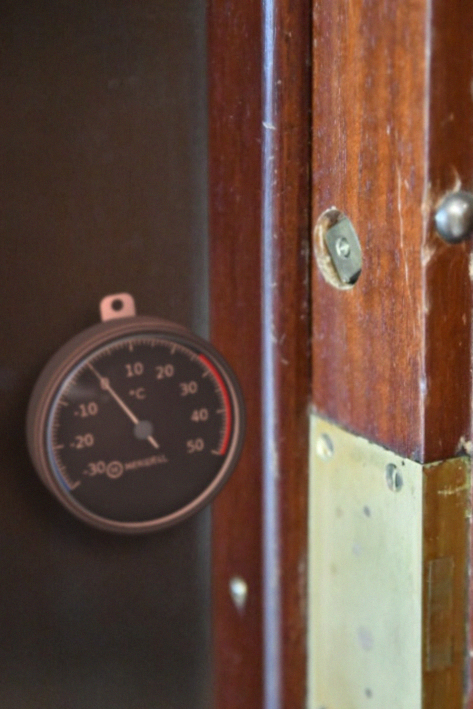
0 °C
